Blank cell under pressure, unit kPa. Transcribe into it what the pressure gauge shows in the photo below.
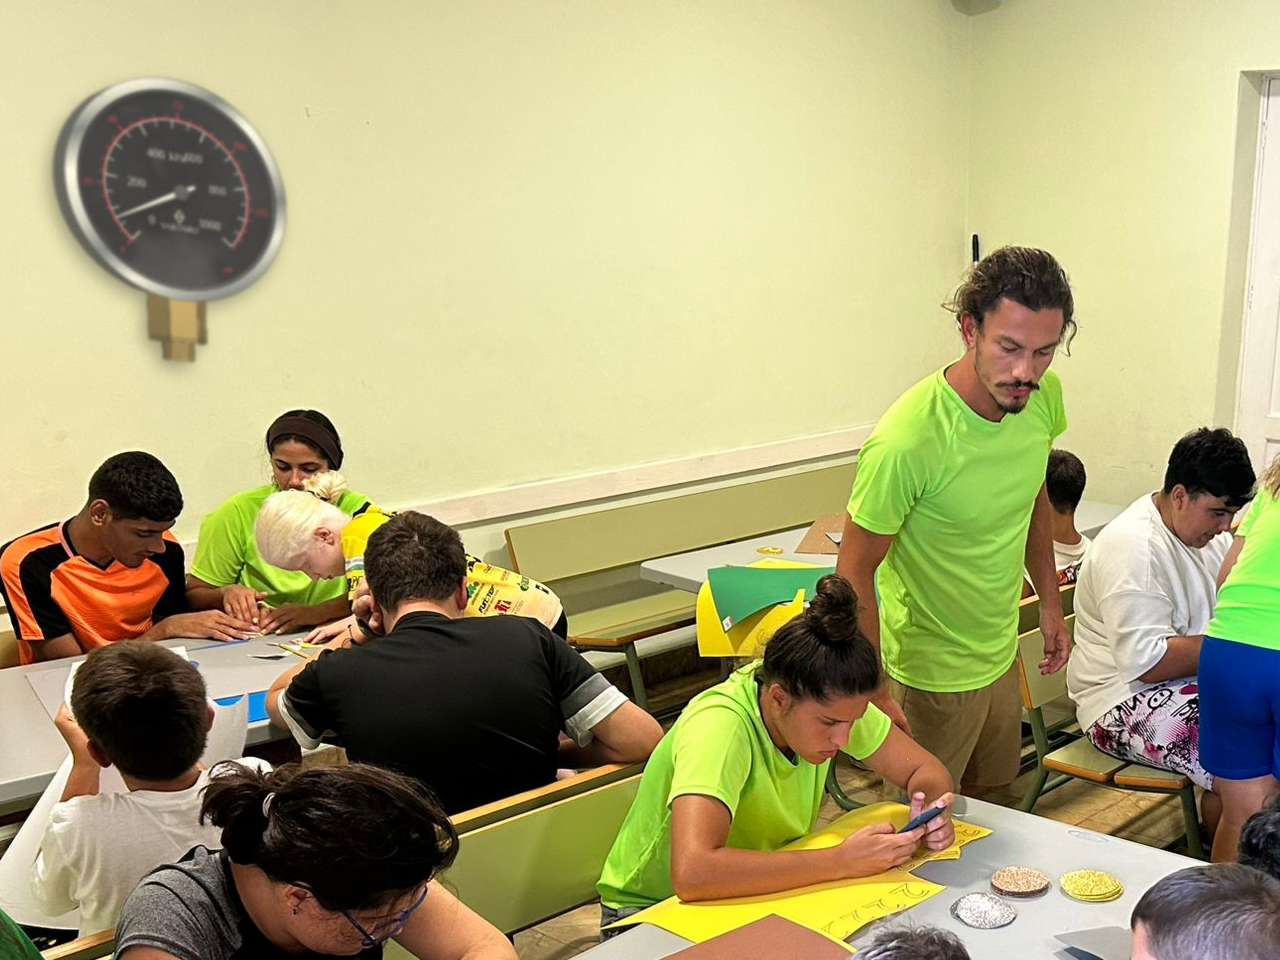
75 kPa
